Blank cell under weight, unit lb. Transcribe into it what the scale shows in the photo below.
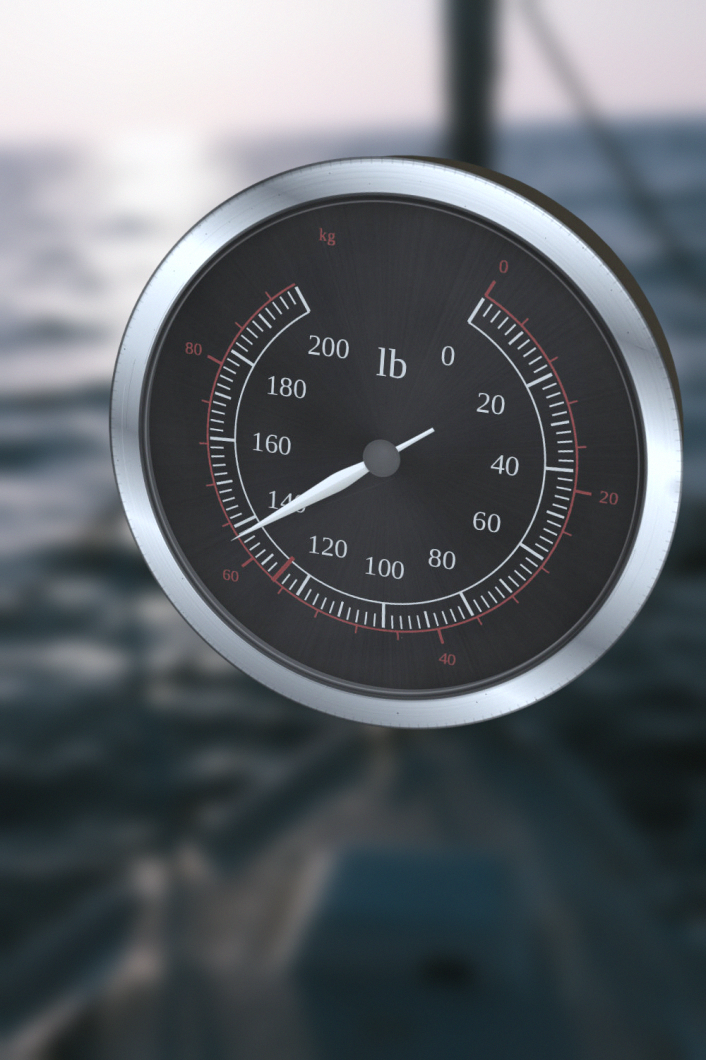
138 lb
